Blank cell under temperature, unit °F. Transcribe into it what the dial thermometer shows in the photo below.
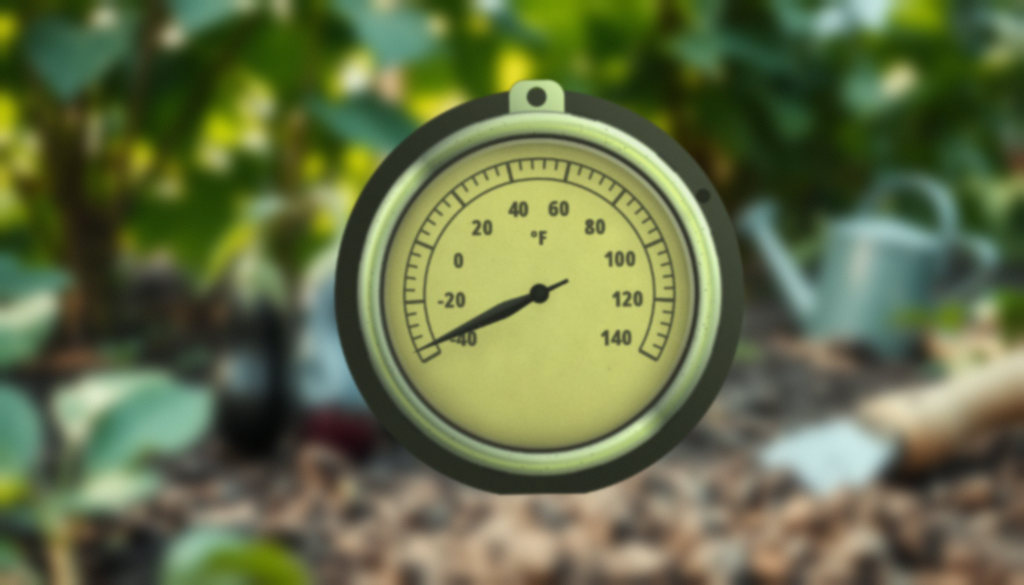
-36 °F
